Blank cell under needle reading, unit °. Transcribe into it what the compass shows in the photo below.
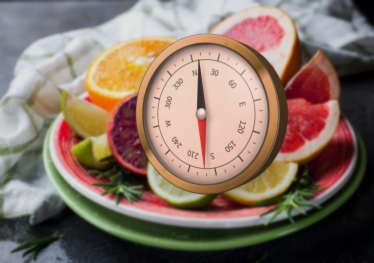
190 °
